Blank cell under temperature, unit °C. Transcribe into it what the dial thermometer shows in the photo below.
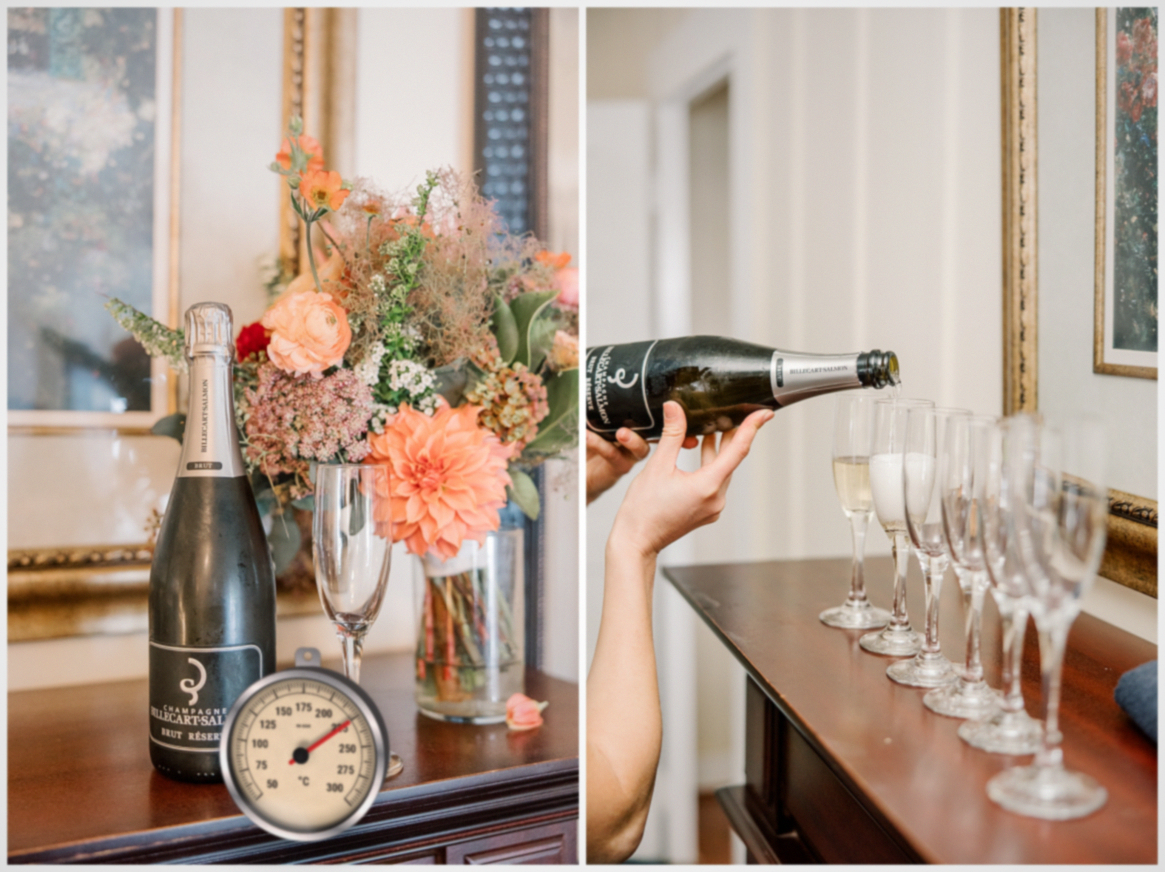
225 °C
